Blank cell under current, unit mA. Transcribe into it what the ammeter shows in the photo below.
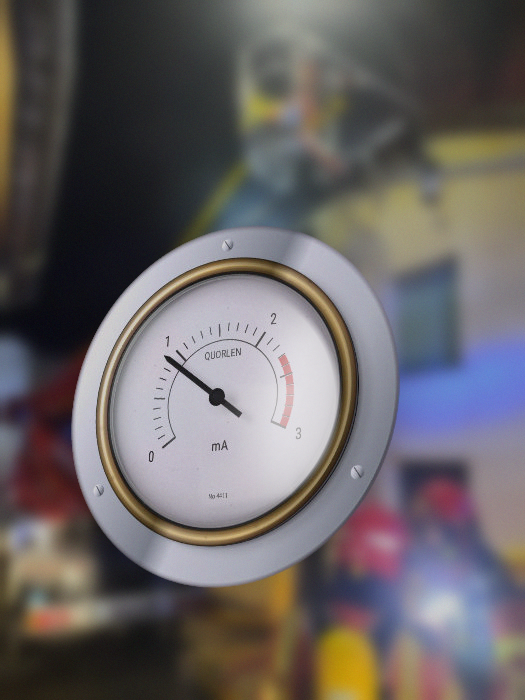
0.9 mA
